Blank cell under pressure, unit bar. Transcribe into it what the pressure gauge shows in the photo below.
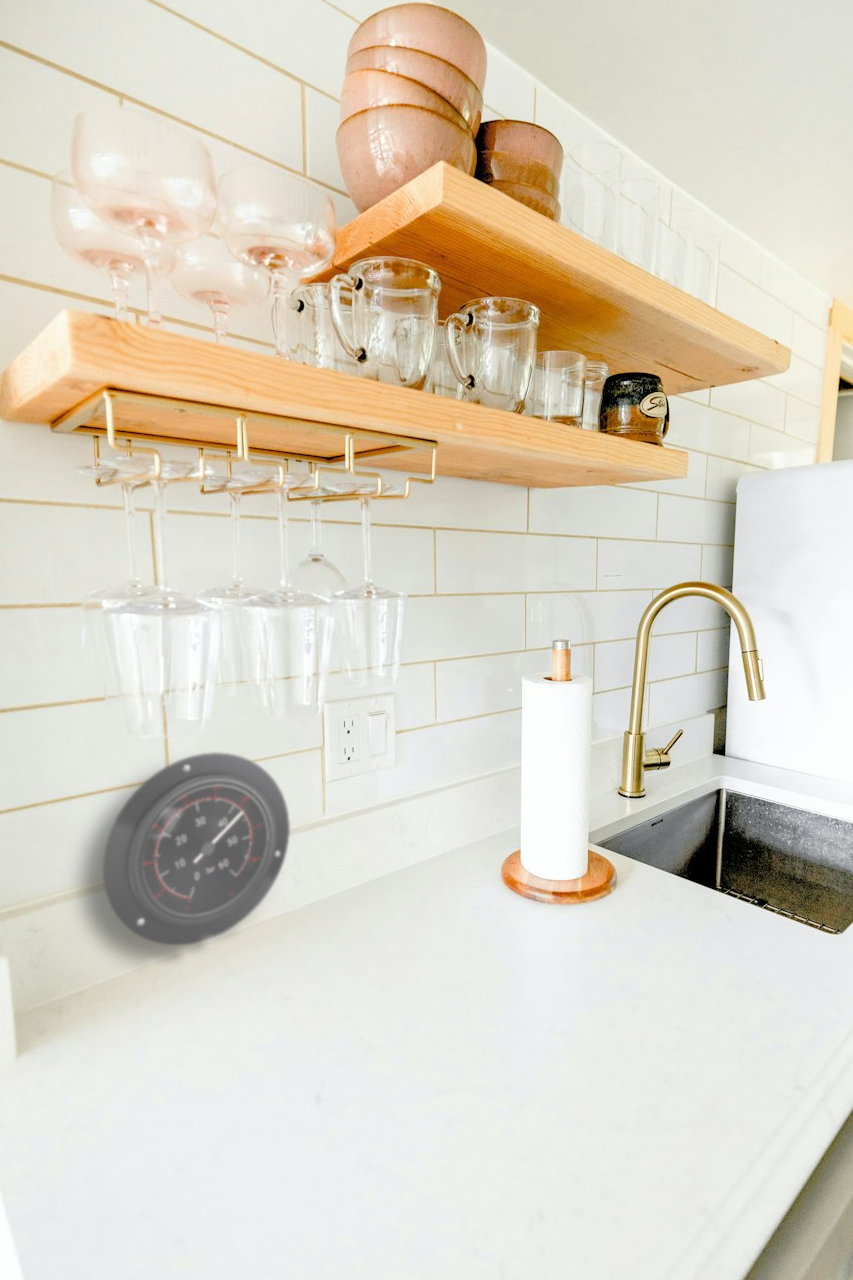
42.5 bar
